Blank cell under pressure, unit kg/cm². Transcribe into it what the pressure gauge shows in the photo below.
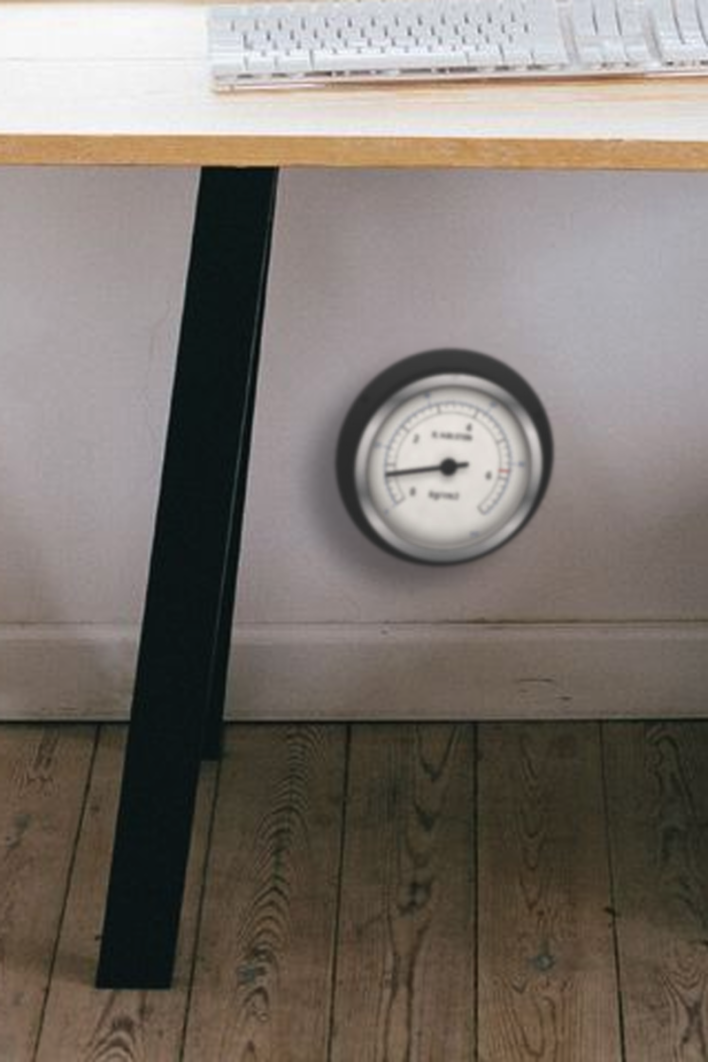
0.8 kg/cm²
